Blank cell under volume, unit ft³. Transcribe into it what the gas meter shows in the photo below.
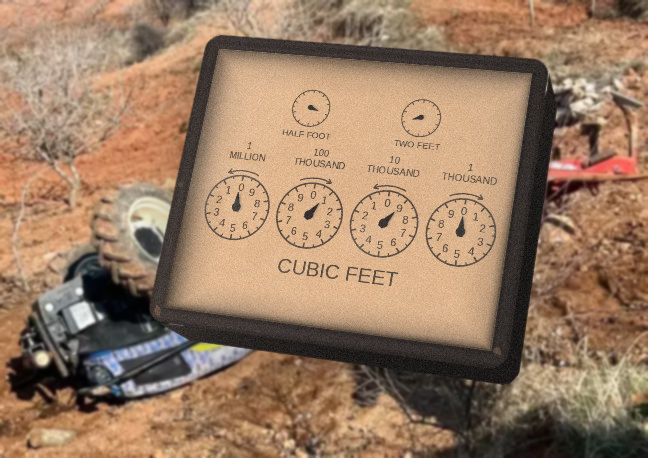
9000 ft³
